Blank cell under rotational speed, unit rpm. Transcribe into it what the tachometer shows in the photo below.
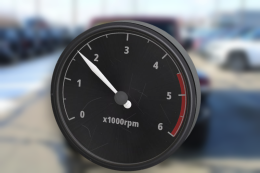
1750 rpm
